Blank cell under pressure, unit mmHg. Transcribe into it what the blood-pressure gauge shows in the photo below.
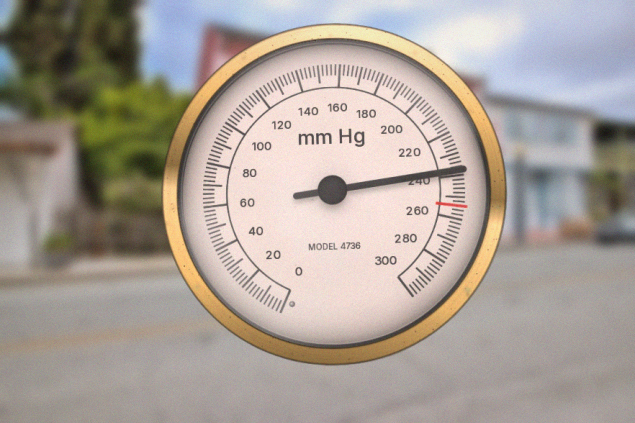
238 mmHg
